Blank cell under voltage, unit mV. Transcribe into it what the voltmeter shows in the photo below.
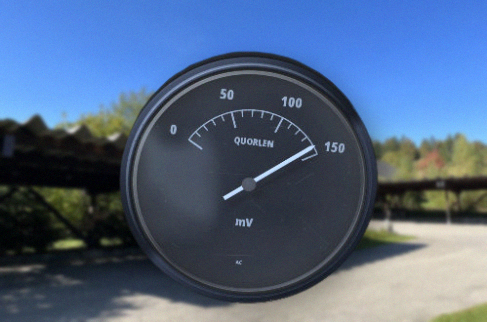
140 mV
